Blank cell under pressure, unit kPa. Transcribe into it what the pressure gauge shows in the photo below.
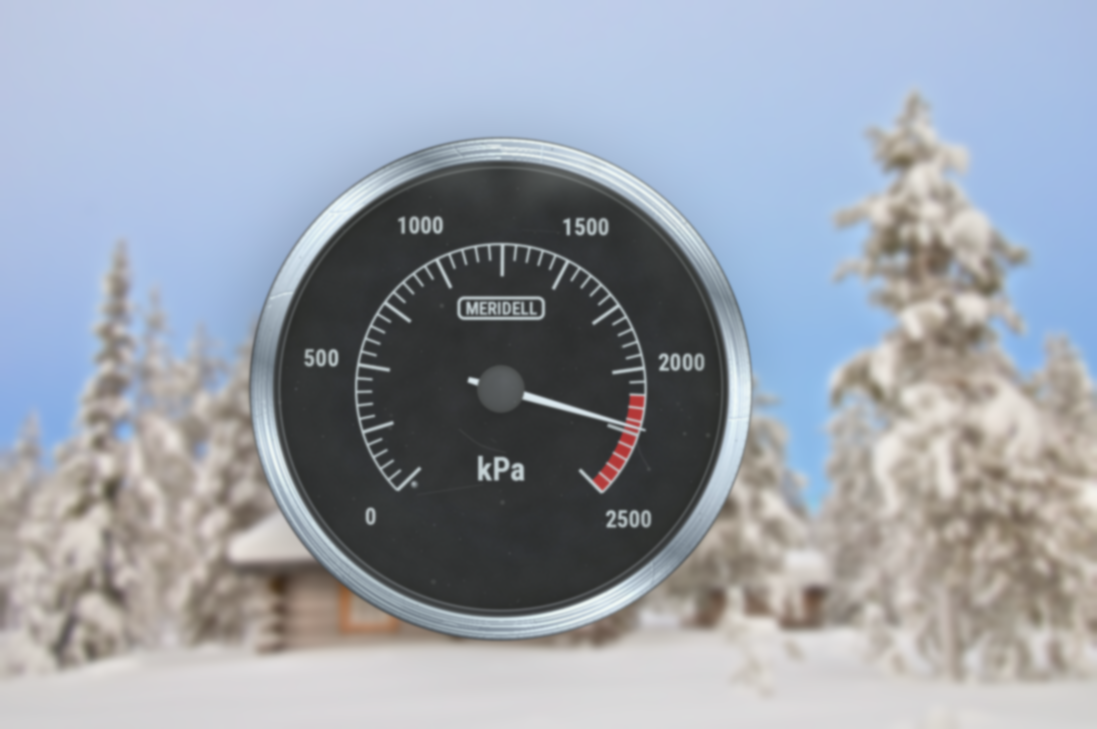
2225 kPa
